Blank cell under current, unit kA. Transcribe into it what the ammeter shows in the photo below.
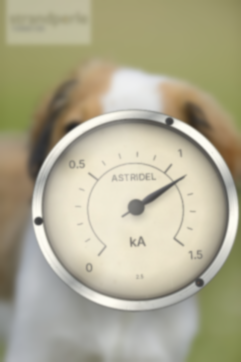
1.1 kA
